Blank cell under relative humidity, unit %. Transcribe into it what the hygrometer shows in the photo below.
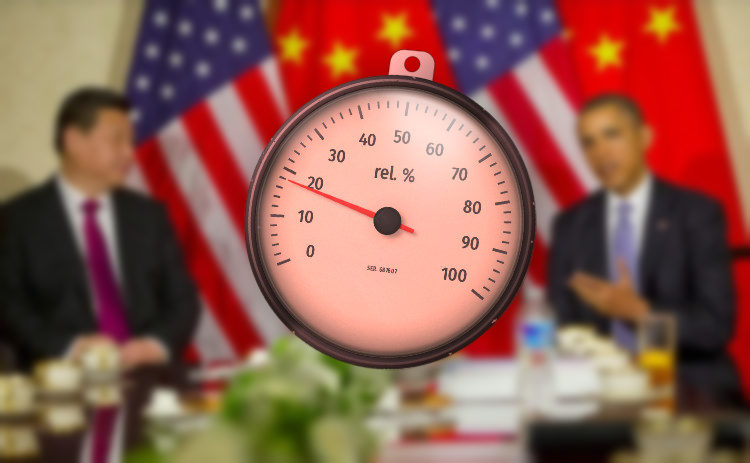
18 %
